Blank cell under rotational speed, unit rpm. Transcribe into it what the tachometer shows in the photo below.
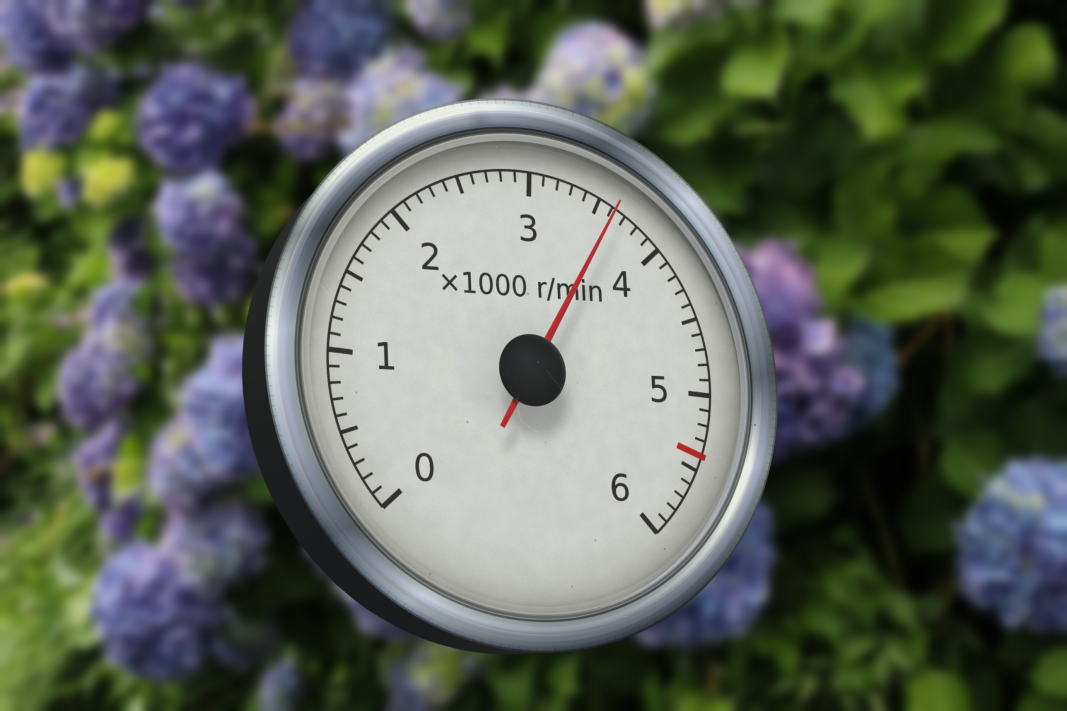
3600 rpm
